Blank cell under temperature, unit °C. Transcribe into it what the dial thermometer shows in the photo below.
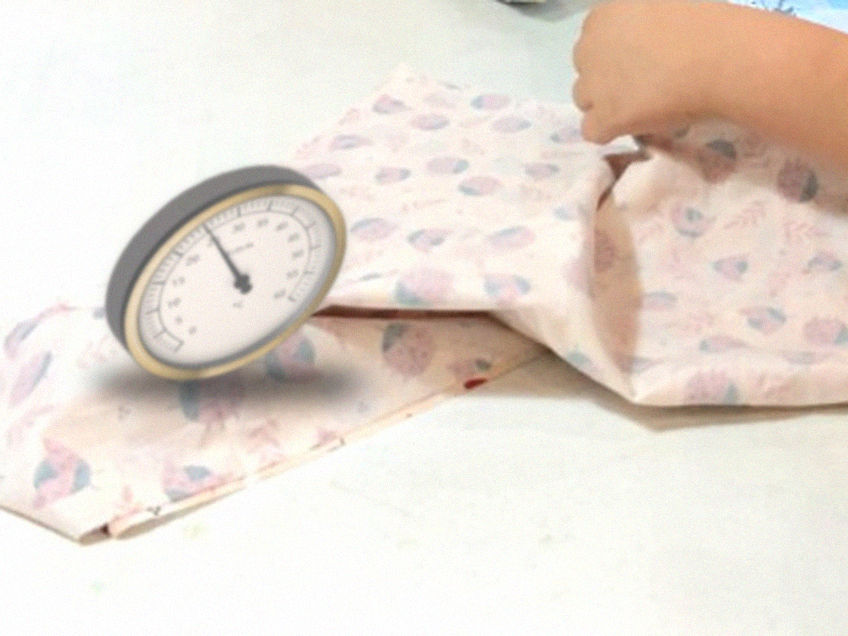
25 °C
